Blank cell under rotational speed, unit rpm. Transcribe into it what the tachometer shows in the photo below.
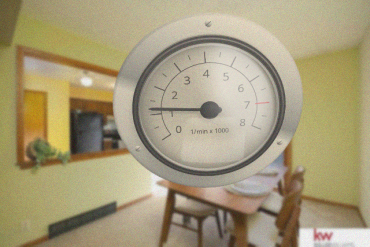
1250 rpm
